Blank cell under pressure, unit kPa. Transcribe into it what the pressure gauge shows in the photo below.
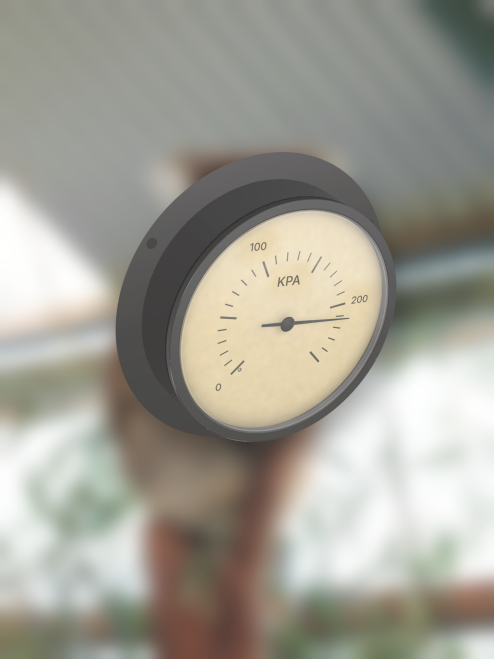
210 kPa
